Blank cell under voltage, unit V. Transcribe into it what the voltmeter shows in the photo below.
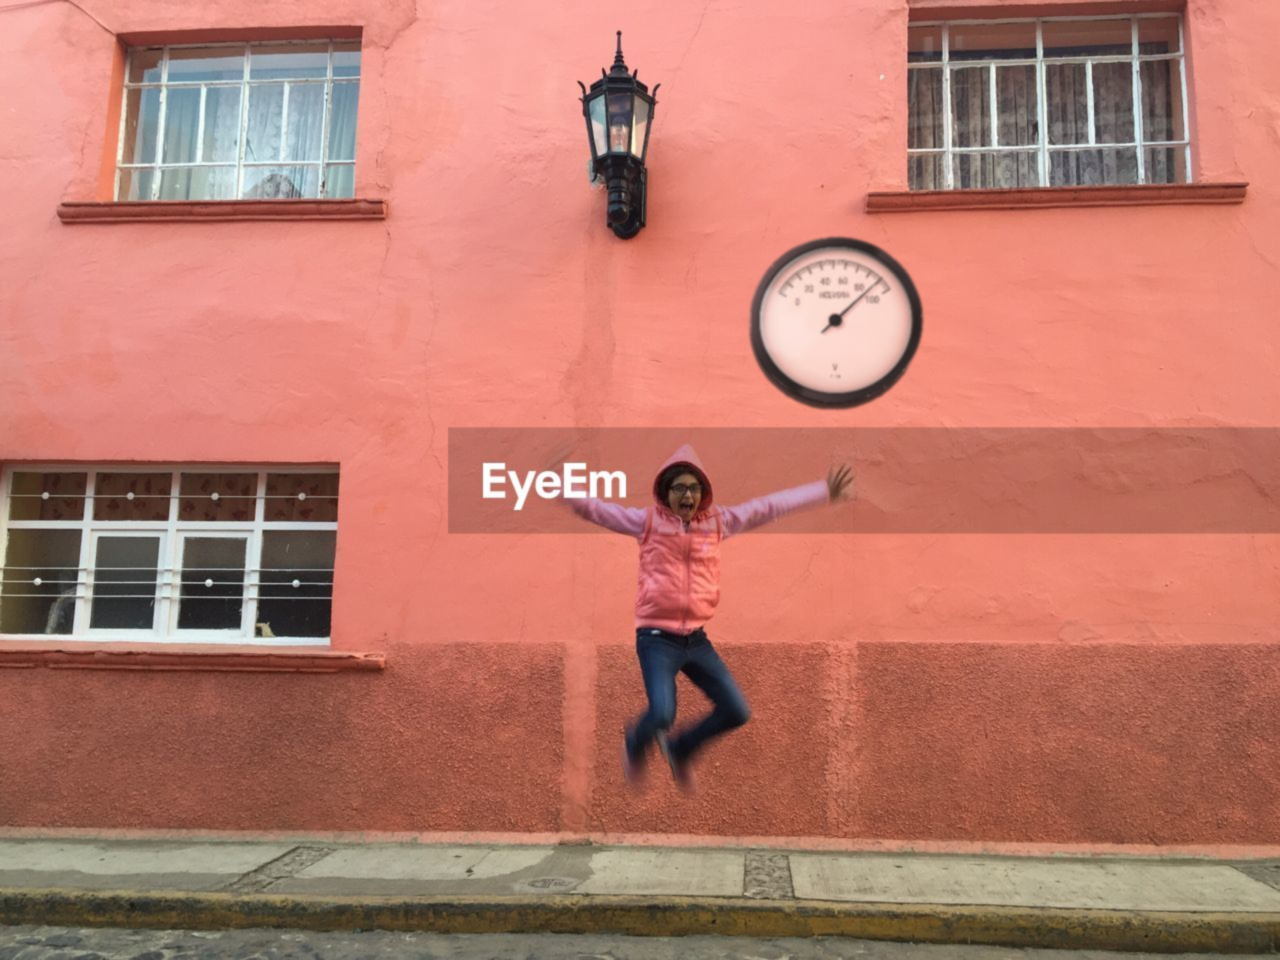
90 V
